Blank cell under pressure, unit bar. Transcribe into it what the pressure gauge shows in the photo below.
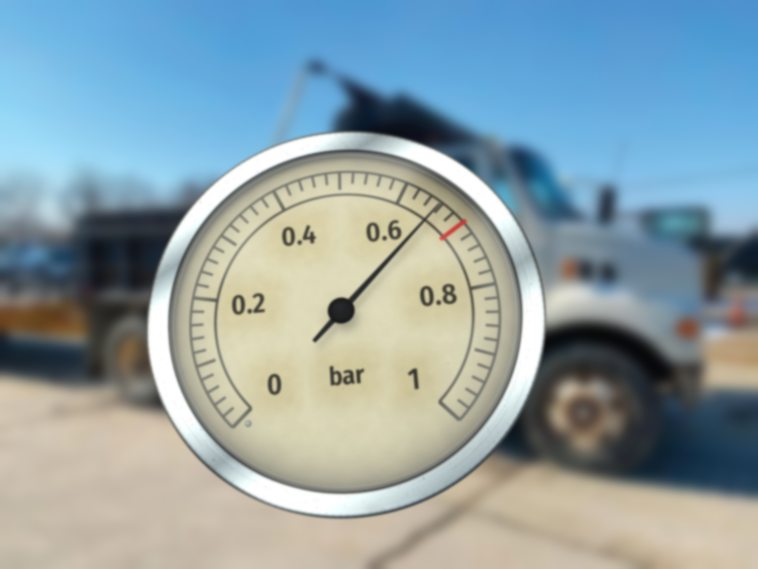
0.66 bar
